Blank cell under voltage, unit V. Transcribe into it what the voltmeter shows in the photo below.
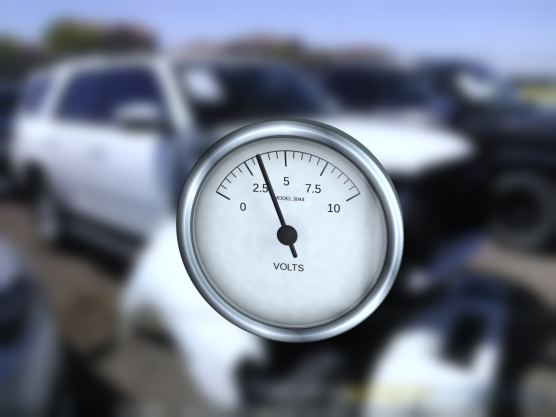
3.5 V
